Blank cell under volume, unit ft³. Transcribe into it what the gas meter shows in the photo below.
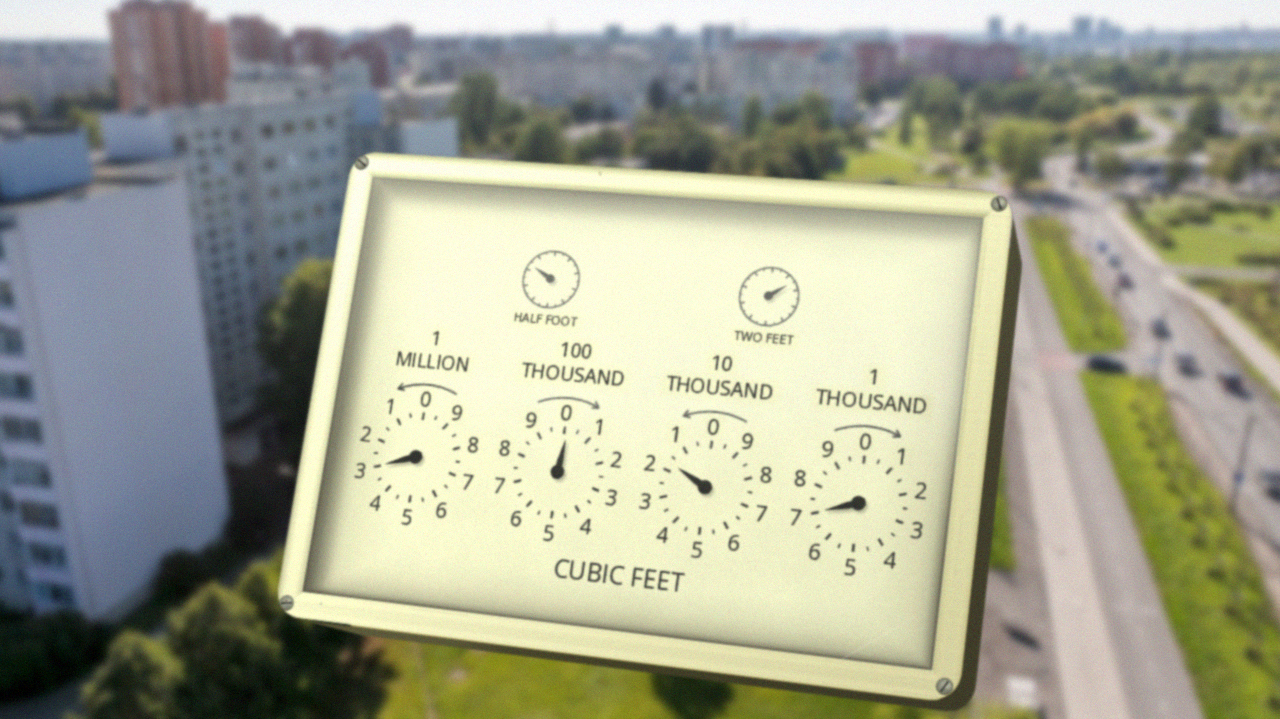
301700 ft³
